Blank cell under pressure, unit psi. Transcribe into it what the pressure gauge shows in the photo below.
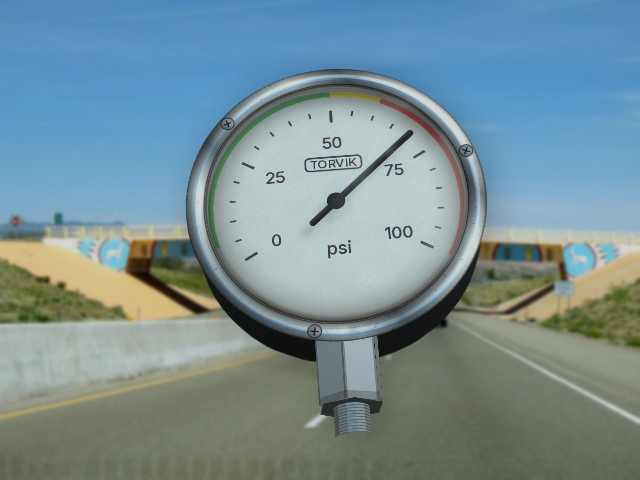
70 psi
